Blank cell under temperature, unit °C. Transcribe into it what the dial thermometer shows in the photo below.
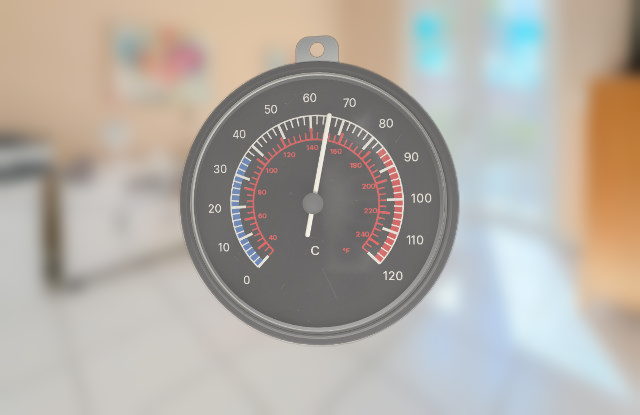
66 °C
